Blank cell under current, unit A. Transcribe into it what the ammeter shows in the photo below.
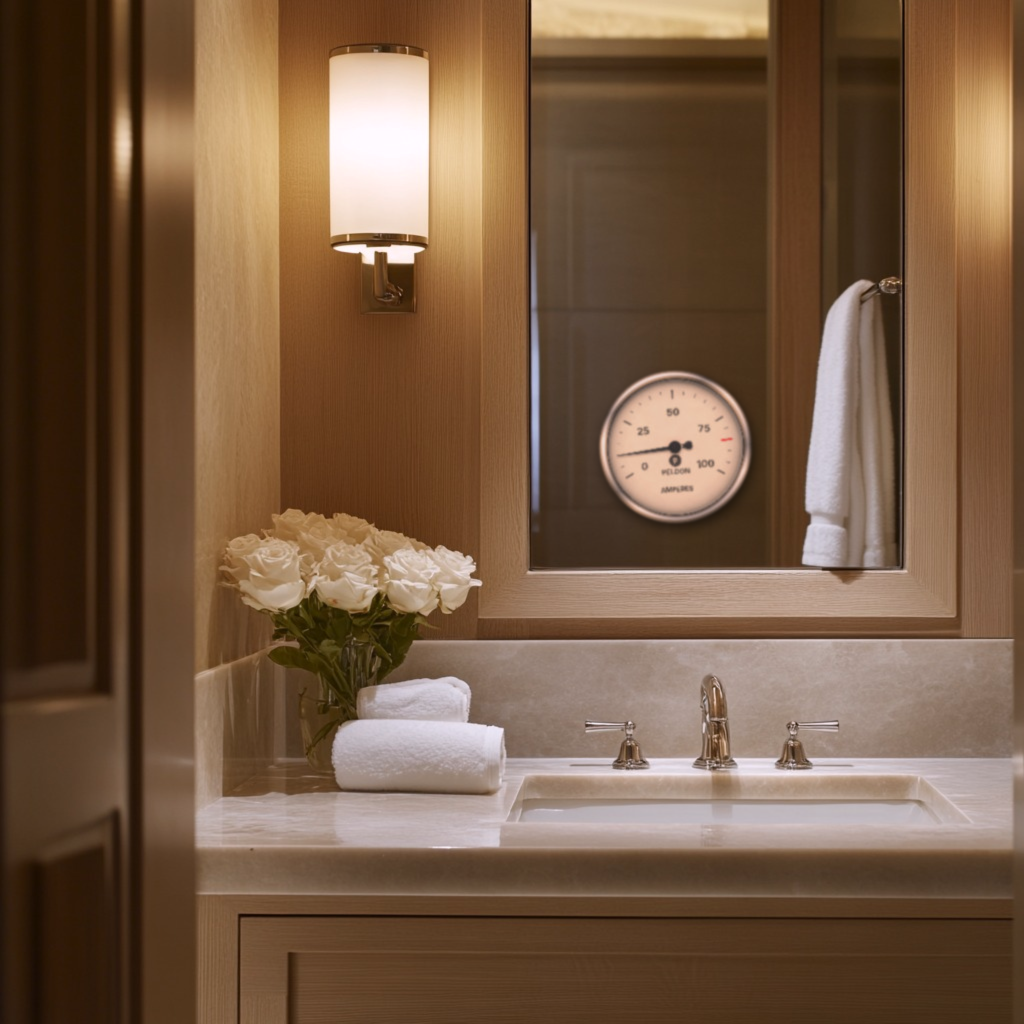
10 A
